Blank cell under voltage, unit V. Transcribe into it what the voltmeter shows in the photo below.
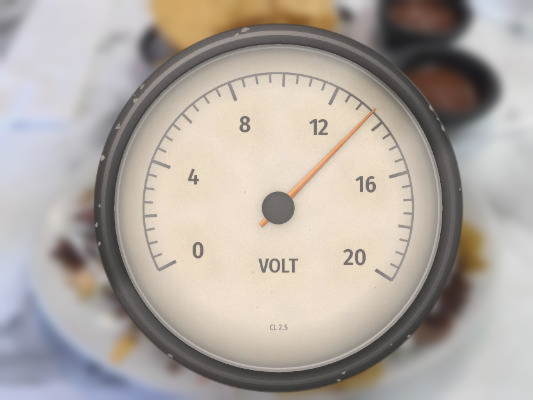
13.5 V
